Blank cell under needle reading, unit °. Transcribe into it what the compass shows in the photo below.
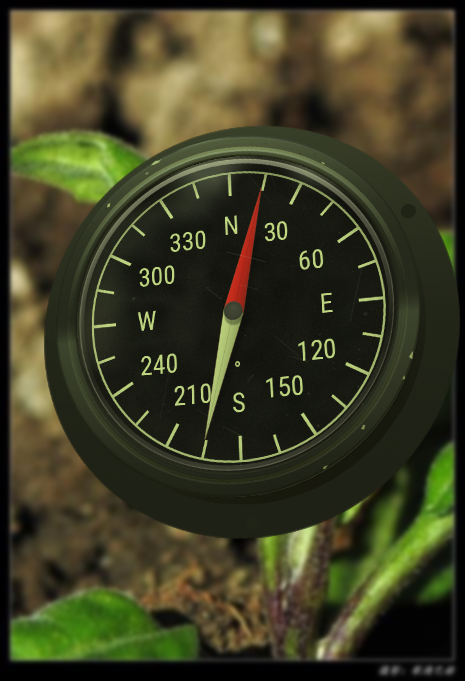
15 °
